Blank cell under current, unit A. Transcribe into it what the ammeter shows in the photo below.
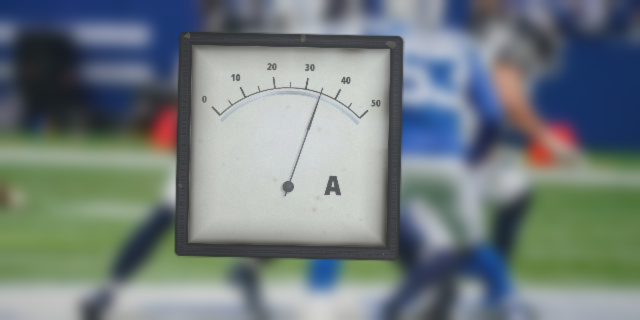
35 A
